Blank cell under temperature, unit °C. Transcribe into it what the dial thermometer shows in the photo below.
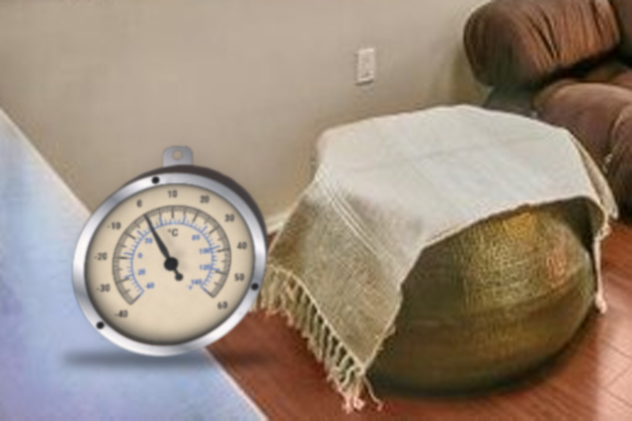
0 °C
